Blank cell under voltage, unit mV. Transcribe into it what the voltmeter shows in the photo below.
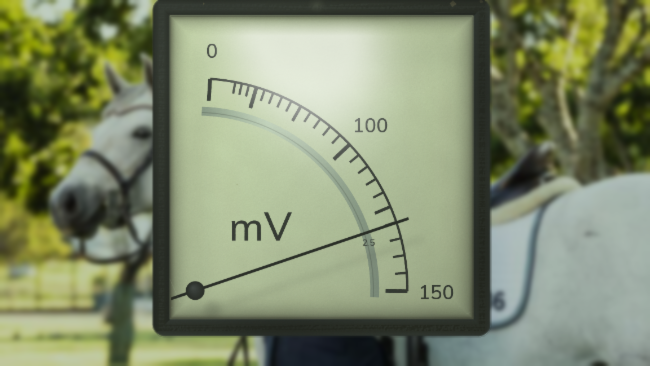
130 mV
